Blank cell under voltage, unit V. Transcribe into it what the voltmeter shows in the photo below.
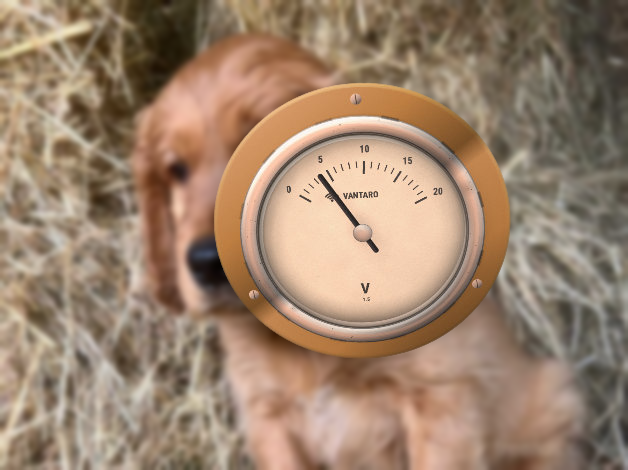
4 V
